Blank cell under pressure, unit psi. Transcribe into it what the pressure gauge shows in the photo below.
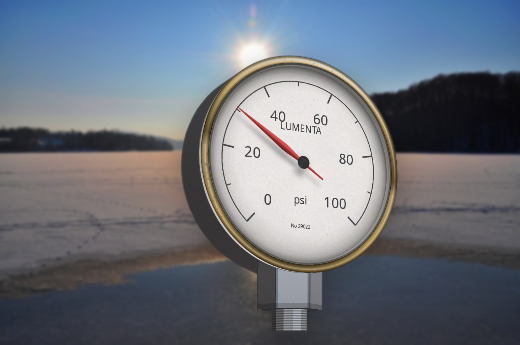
30 psi
